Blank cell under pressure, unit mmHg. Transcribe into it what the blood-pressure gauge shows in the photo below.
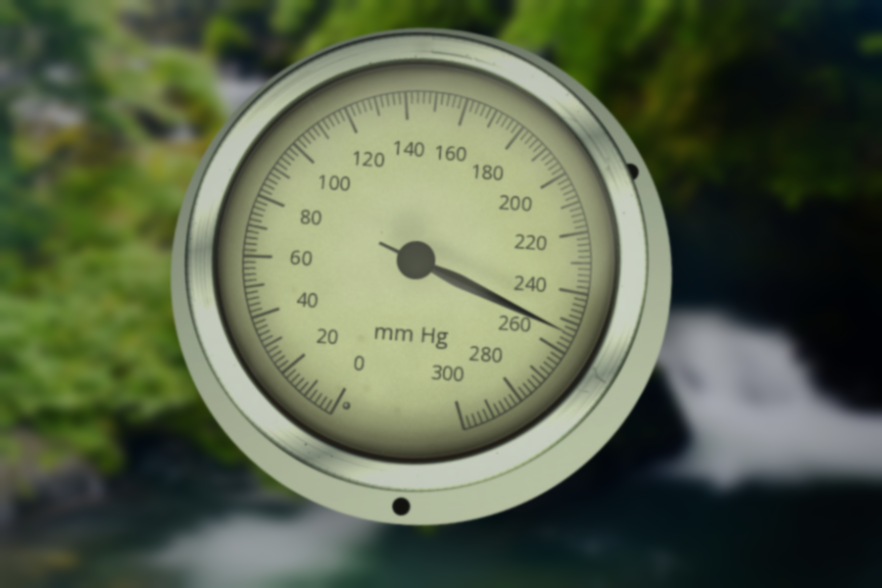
254 mmHg
